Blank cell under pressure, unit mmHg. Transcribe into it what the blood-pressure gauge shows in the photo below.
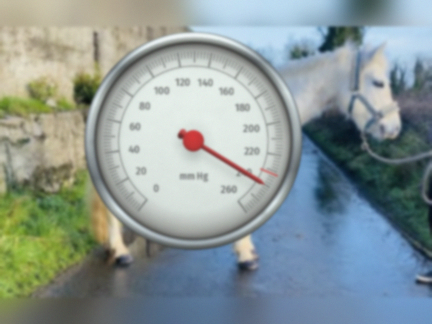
240 mmHg
